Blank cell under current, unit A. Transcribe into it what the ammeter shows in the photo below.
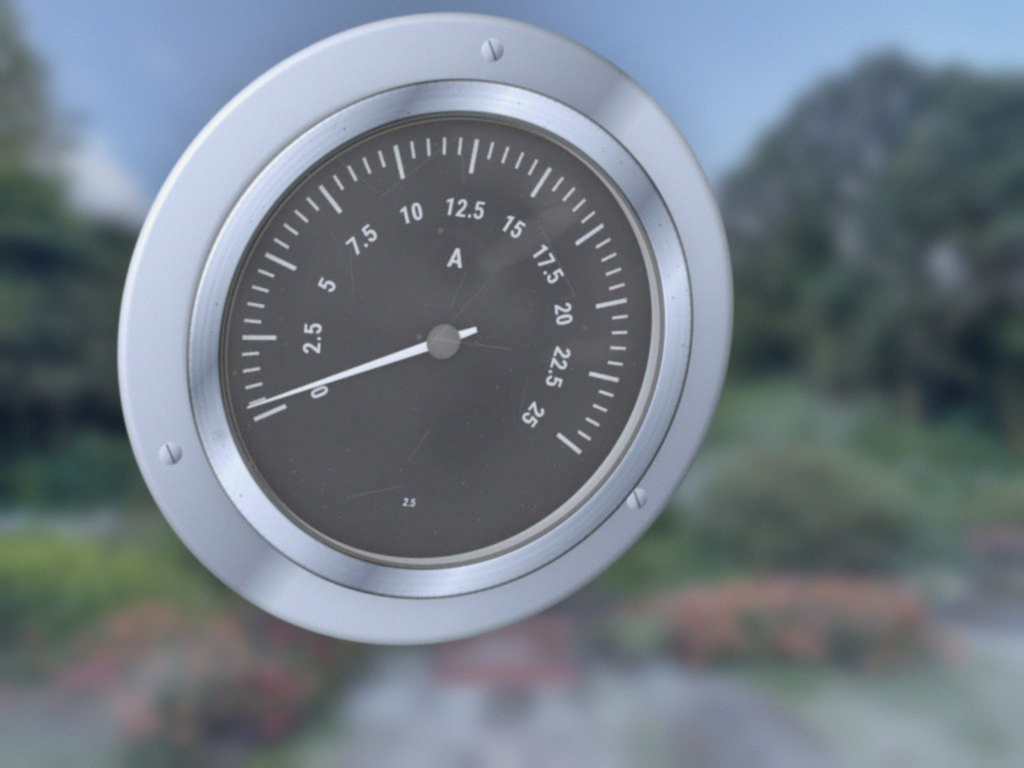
0.5 A
